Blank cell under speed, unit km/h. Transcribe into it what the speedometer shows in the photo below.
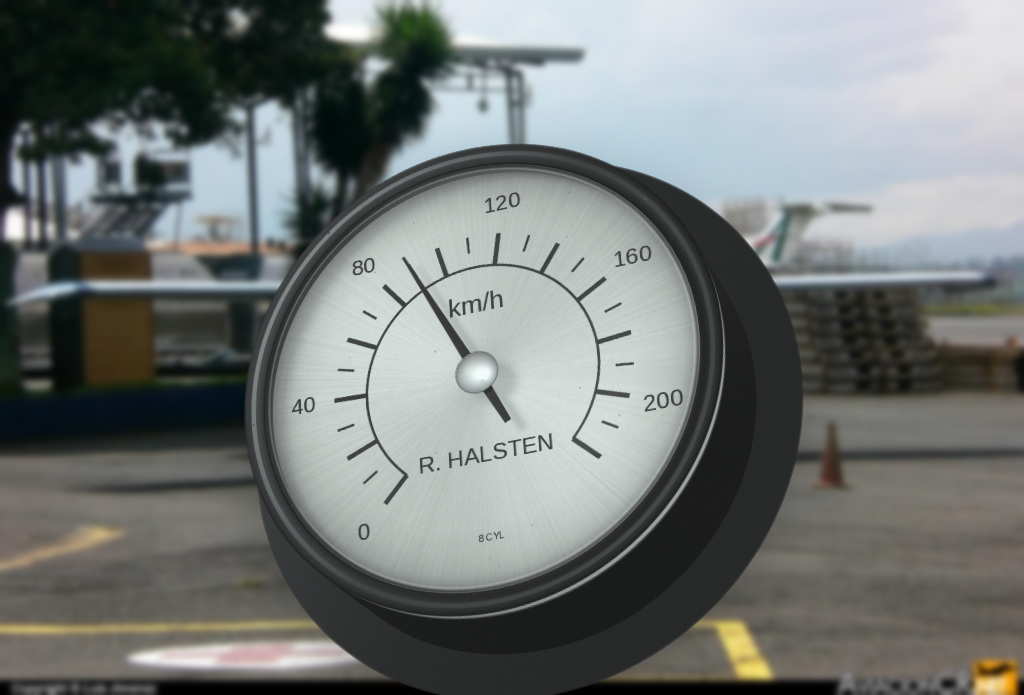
90 km/h
